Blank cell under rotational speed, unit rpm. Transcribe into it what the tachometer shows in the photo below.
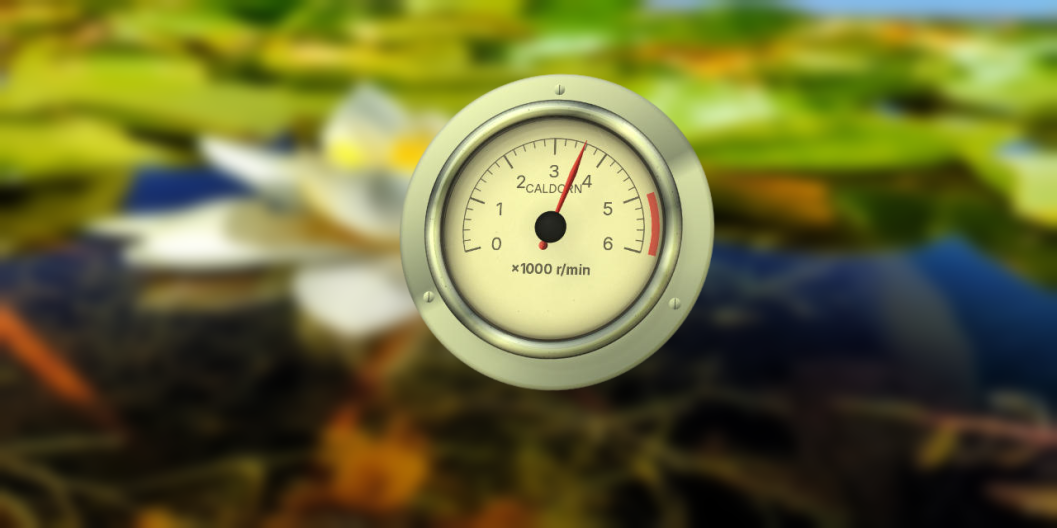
3600 rpm
